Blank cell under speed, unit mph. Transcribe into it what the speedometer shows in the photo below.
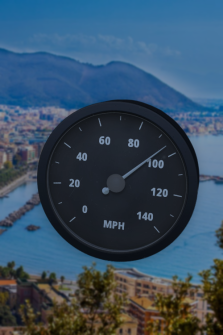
95 mph
